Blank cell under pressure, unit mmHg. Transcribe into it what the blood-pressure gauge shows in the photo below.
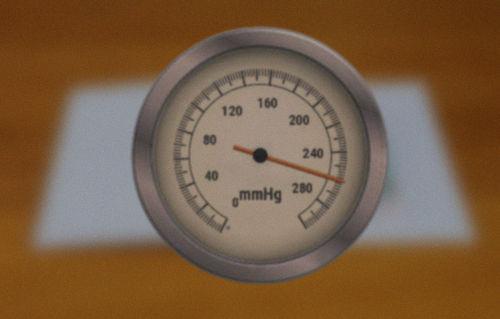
260 mmHg
